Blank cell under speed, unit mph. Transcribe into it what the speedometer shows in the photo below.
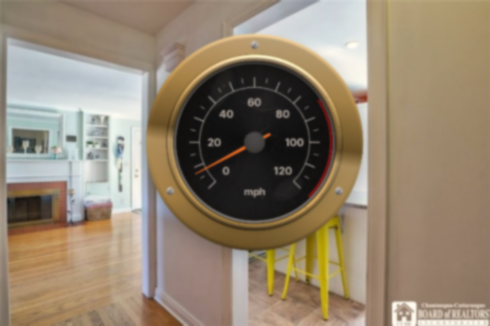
7.5 mph
